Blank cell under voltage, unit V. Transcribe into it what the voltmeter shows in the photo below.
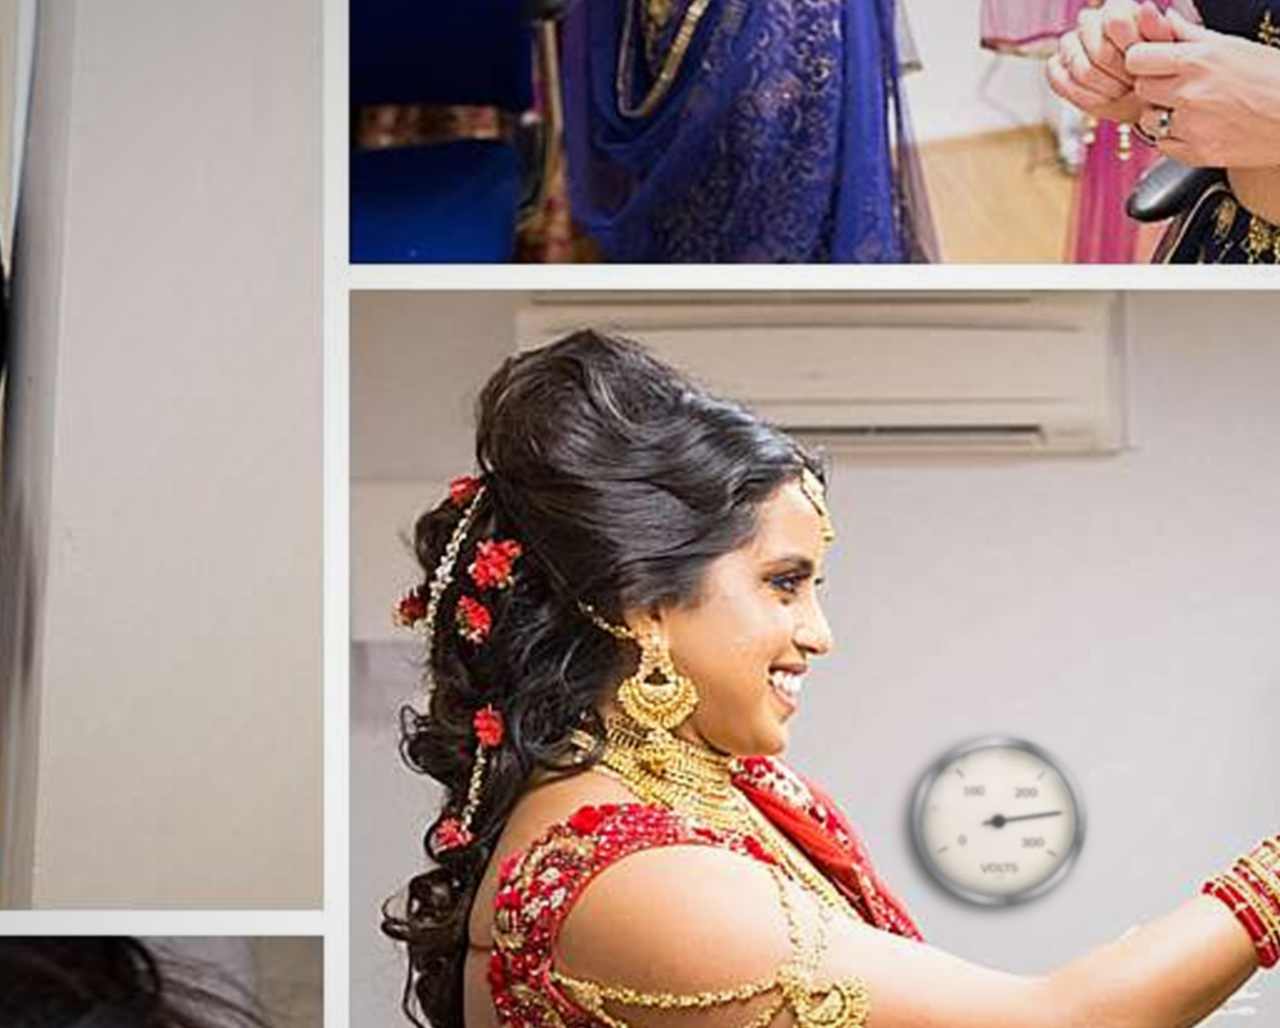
250 V
